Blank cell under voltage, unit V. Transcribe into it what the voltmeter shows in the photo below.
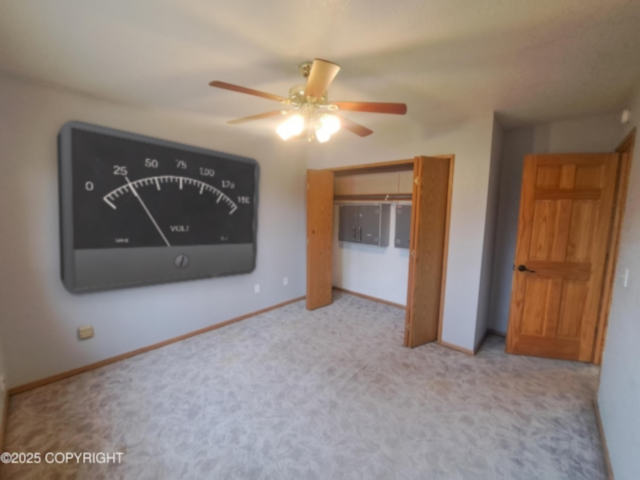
25 V
